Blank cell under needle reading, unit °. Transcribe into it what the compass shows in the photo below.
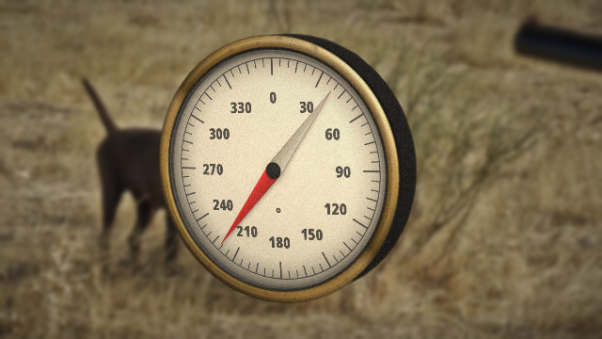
220 °
